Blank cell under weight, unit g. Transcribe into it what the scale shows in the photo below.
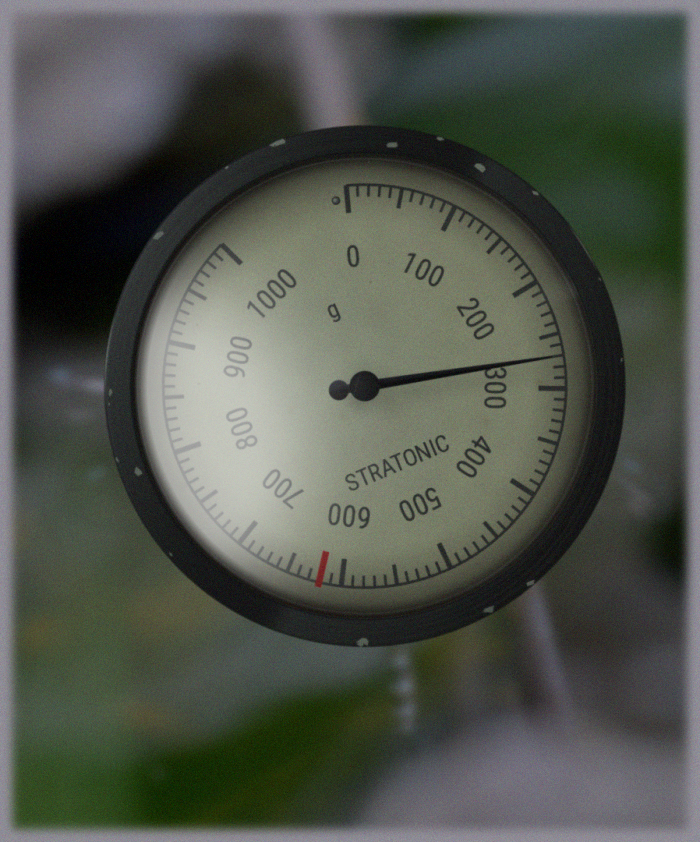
270 g
